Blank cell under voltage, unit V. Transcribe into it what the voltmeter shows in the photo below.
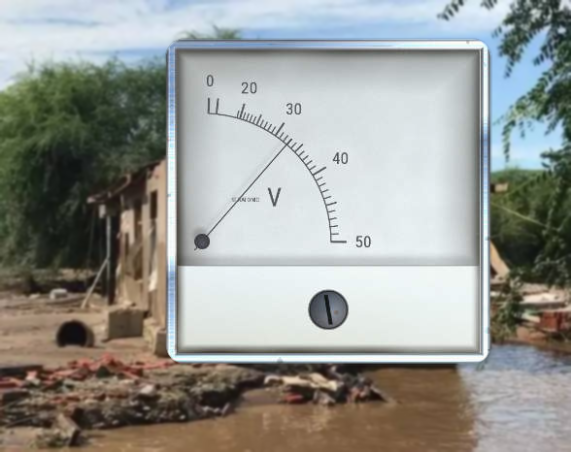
33 V
